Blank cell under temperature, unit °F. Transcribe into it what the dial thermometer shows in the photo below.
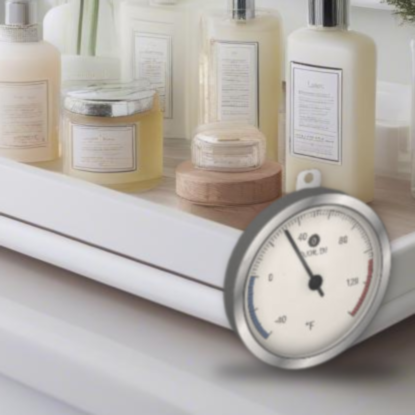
30 °F
